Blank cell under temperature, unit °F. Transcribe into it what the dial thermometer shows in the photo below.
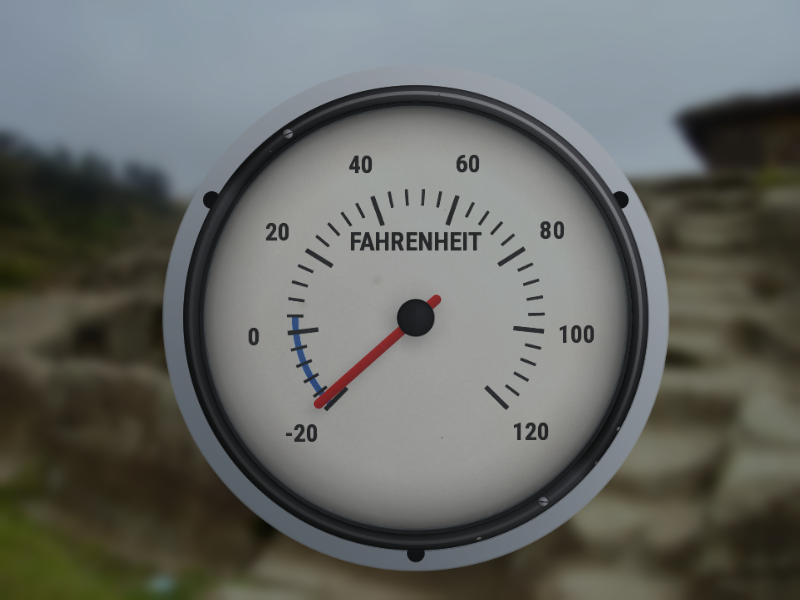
-18 °F
